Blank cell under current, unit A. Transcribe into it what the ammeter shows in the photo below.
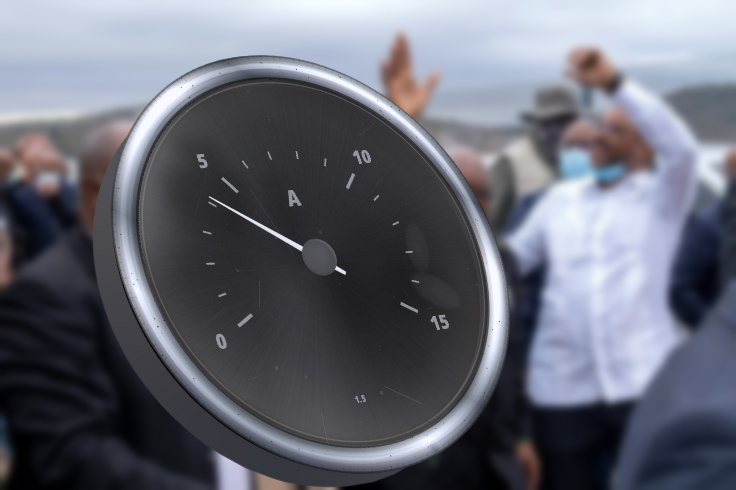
4 A
